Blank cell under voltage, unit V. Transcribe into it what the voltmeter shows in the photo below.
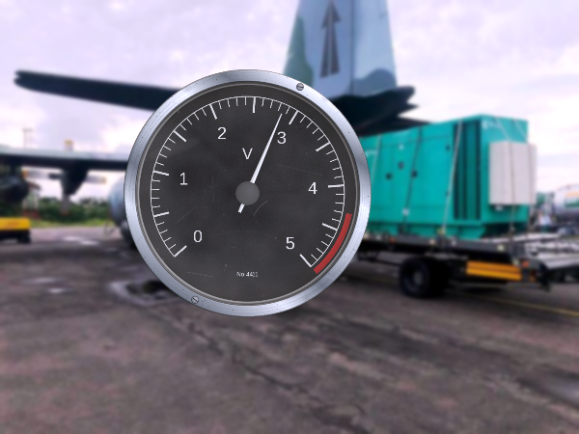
2.85 V
